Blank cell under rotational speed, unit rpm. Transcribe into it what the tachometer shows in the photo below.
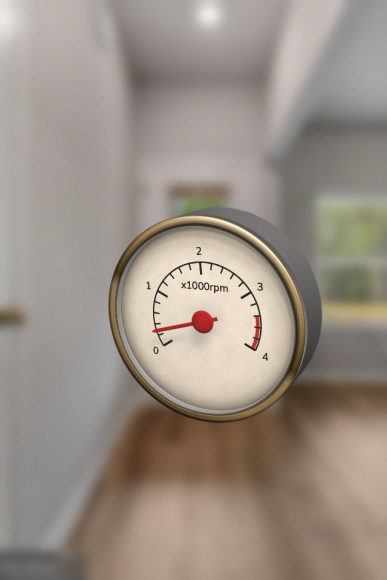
300 rpm
